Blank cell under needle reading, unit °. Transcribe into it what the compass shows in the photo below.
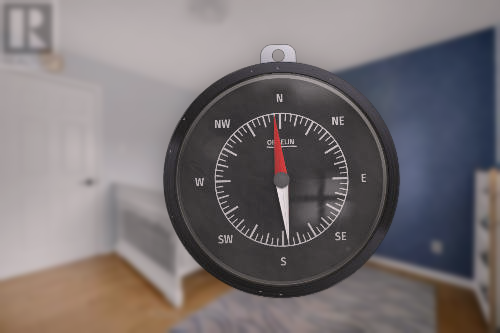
355 °
